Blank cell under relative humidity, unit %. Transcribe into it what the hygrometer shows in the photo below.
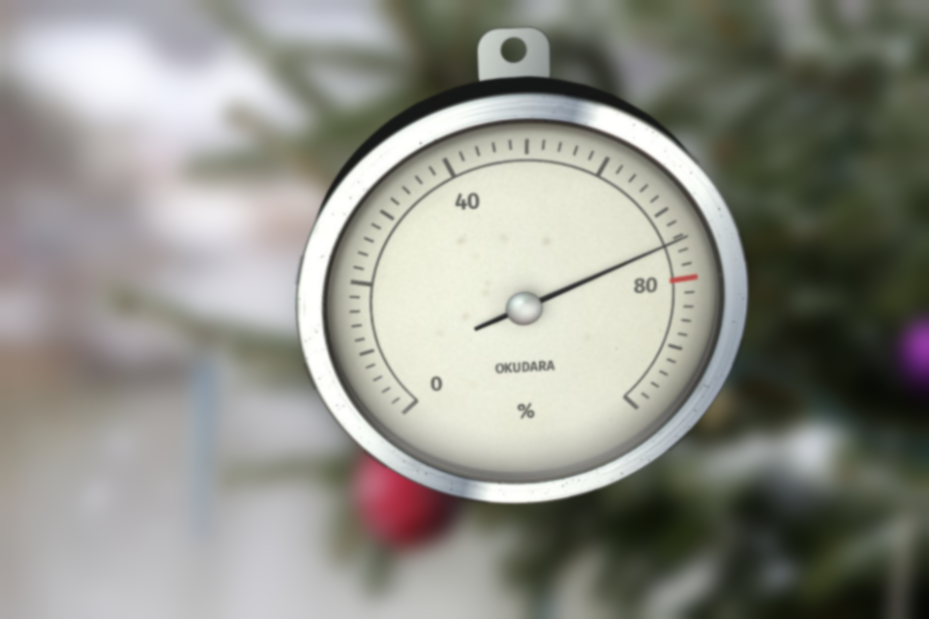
74 %
